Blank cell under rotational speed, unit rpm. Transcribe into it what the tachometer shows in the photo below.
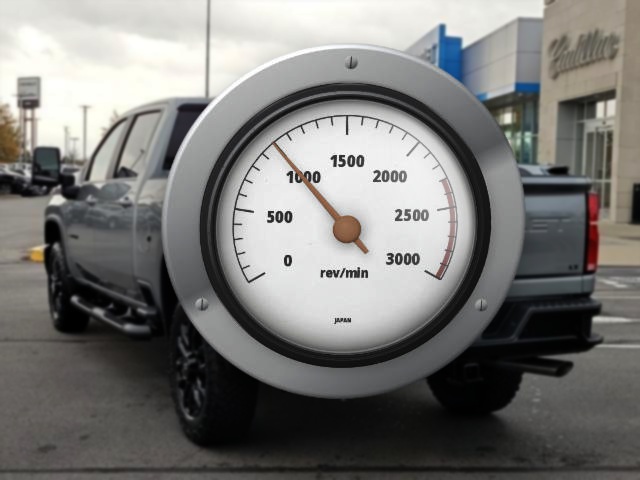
1000 rpm
